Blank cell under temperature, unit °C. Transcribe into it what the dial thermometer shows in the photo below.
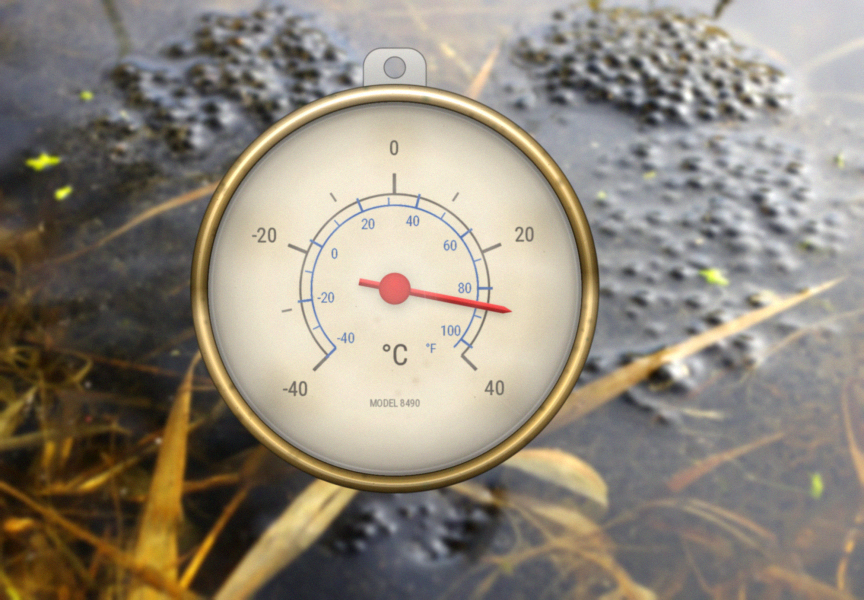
30 °C
